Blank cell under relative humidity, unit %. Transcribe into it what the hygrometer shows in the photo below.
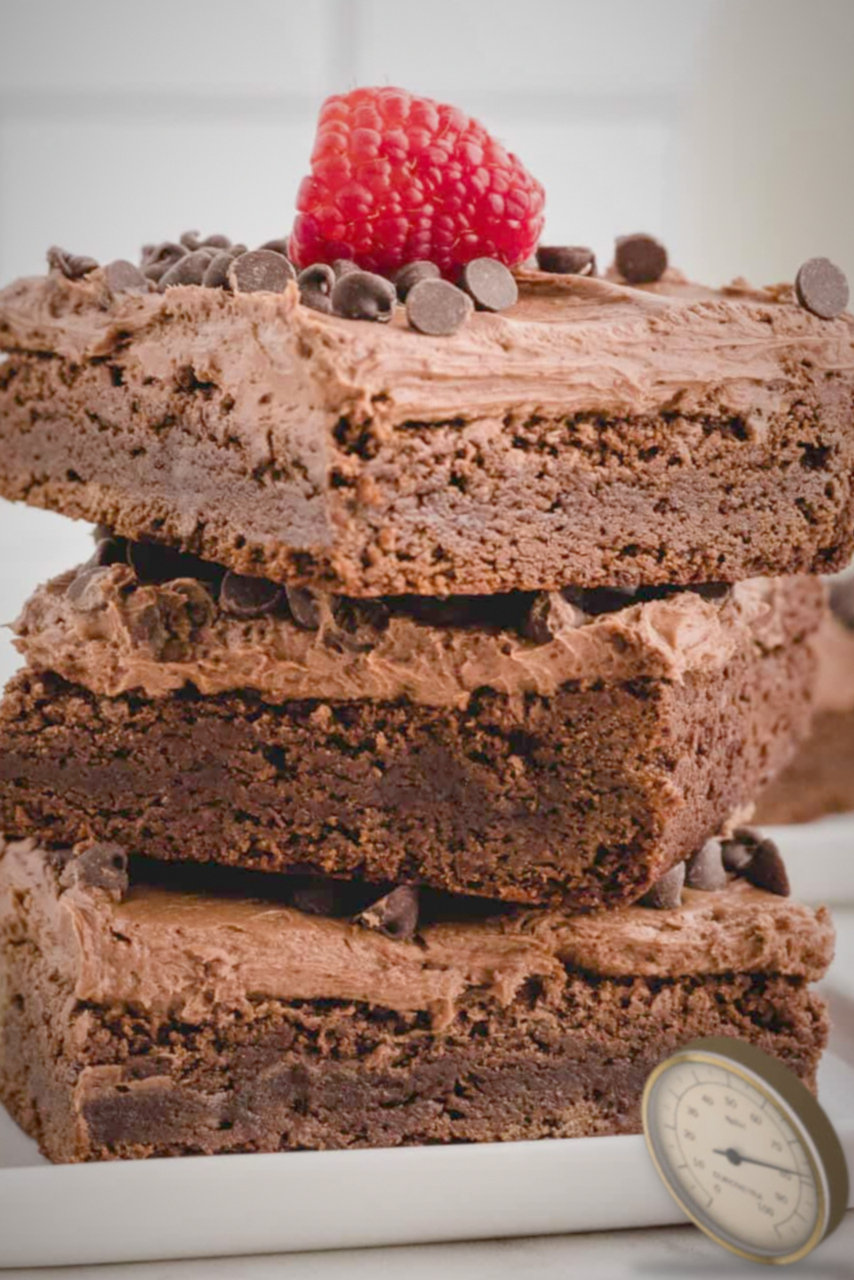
77.5 %
